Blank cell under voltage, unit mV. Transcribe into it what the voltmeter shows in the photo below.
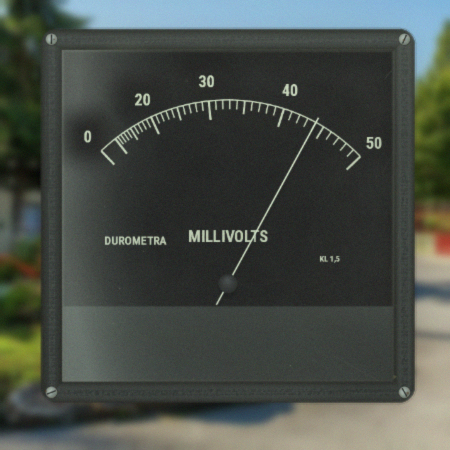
44 mV
